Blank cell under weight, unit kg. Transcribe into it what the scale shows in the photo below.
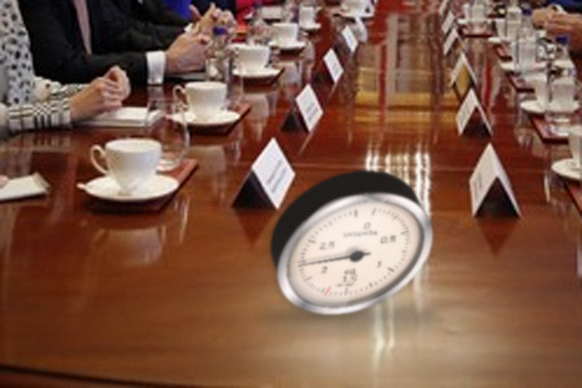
2.25 kg
